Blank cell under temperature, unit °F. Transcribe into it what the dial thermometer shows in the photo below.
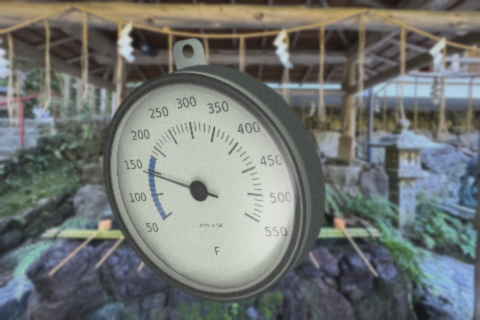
150 °F
